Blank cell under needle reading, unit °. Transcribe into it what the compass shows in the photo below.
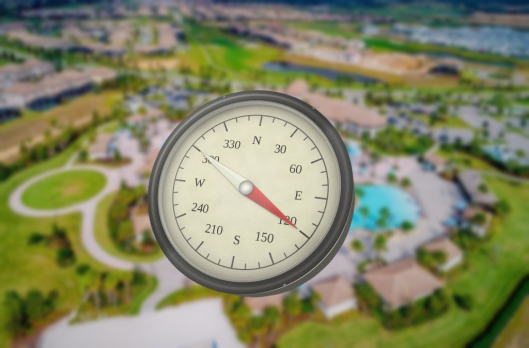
120 °
